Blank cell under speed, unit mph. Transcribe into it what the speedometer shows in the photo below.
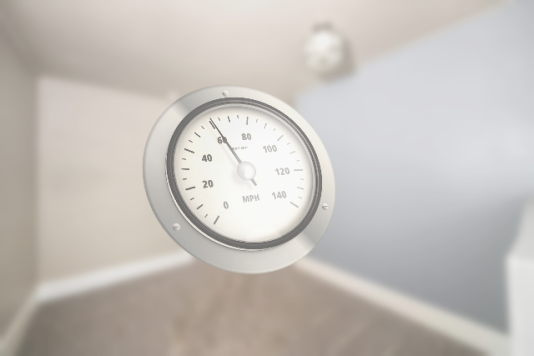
60 mph
